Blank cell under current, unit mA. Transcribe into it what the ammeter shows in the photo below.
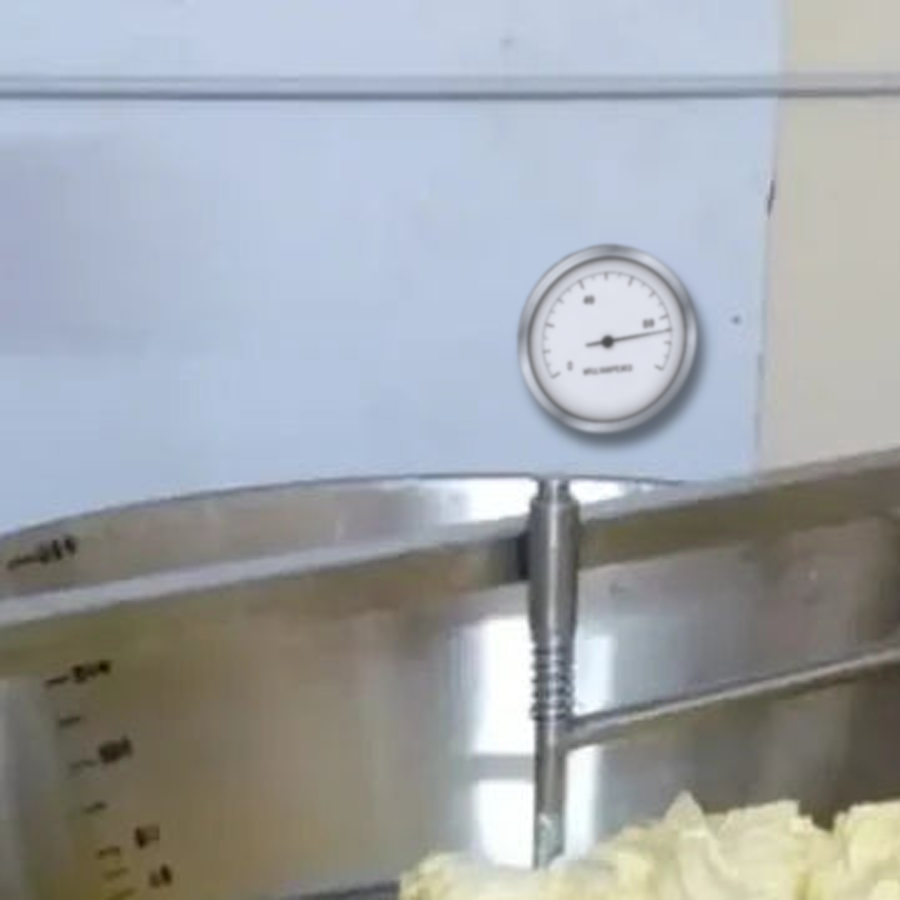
85 mA
